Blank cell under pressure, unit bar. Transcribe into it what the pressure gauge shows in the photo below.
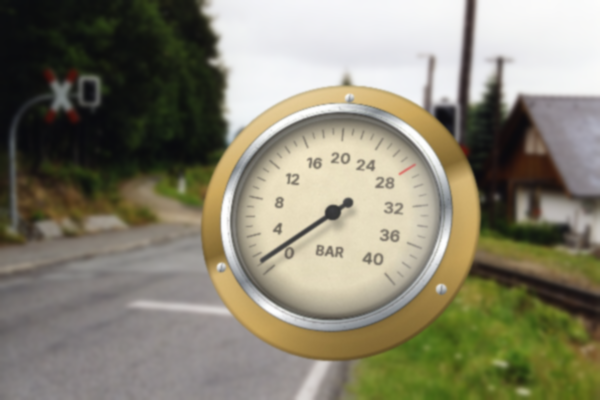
1 bar
